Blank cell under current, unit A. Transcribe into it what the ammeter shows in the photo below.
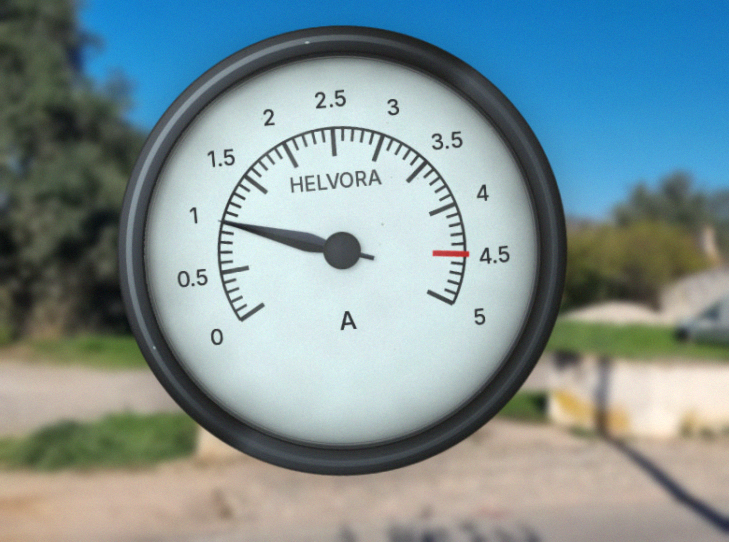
1 A
